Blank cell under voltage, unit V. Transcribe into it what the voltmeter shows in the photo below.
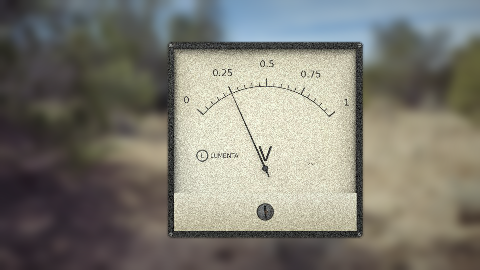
0.25 V
